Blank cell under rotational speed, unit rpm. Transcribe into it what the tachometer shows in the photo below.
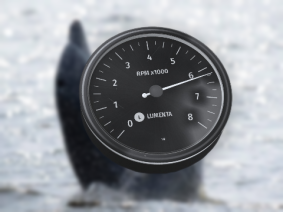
6250 rpm
